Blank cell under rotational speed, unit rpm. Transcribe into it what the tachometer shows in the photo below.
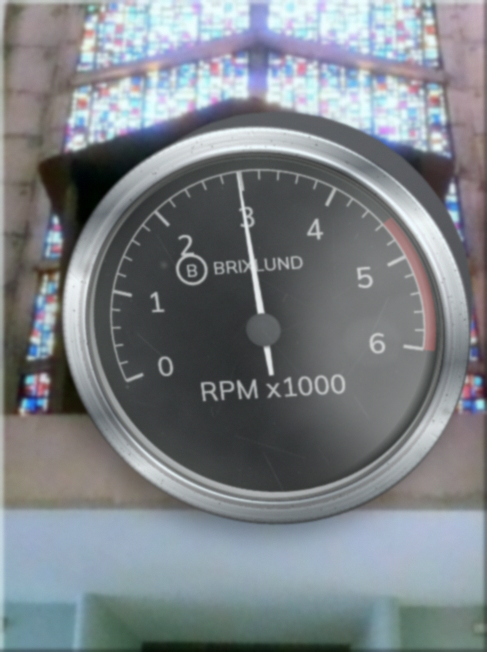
3000 rpm
